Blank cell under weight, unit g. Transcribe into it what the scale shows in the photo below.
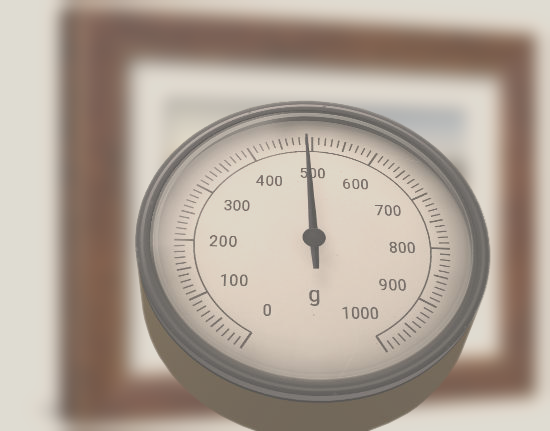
490 g
